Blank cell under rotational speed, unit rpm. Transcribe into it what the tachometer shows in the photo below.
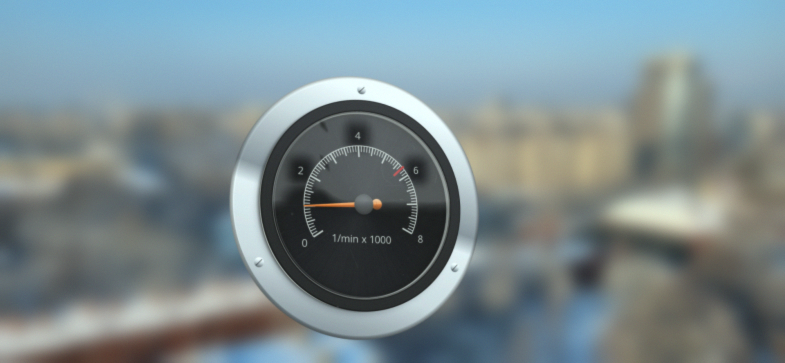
1000 rpm
